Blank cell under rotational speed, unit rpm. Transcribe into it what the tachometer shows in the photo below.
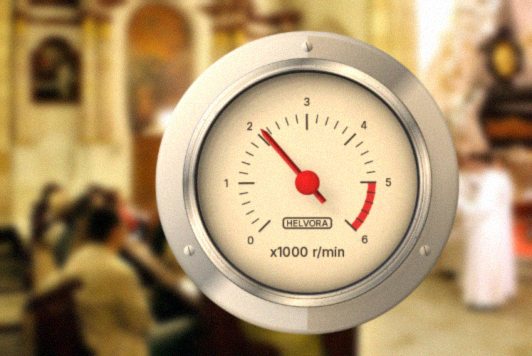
2100 rpm
